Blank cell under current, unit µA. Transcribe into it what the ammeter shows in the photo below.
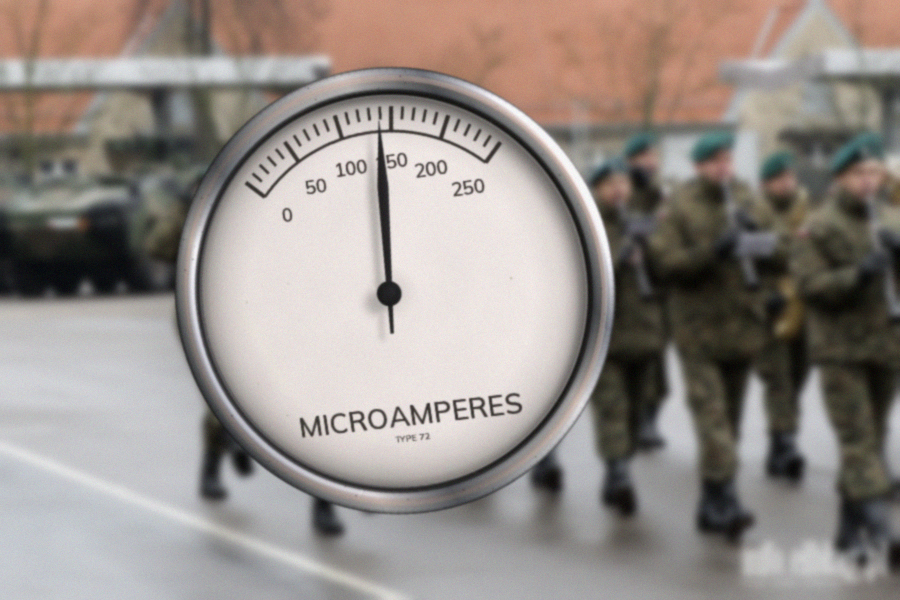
140 µA
